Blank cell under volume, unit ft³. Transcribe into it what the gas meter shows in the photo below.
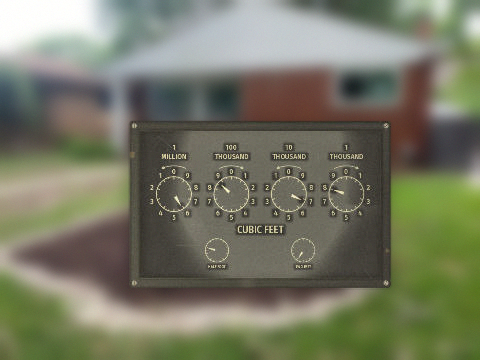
586800 ft³
